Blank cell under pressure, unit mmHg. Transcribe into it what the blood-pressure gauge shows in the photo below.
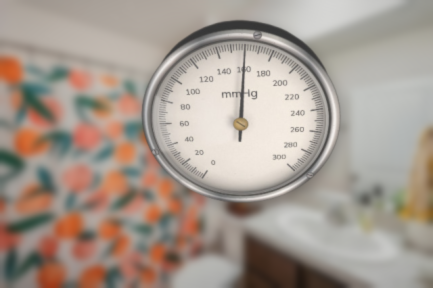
160 mmHg
